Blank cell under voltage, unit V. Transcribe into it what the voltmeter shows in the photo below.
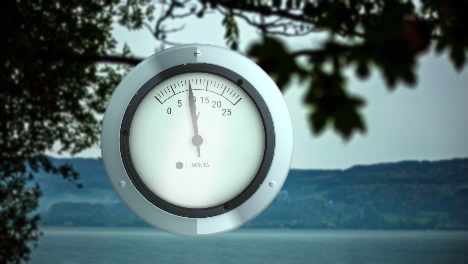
10 V
